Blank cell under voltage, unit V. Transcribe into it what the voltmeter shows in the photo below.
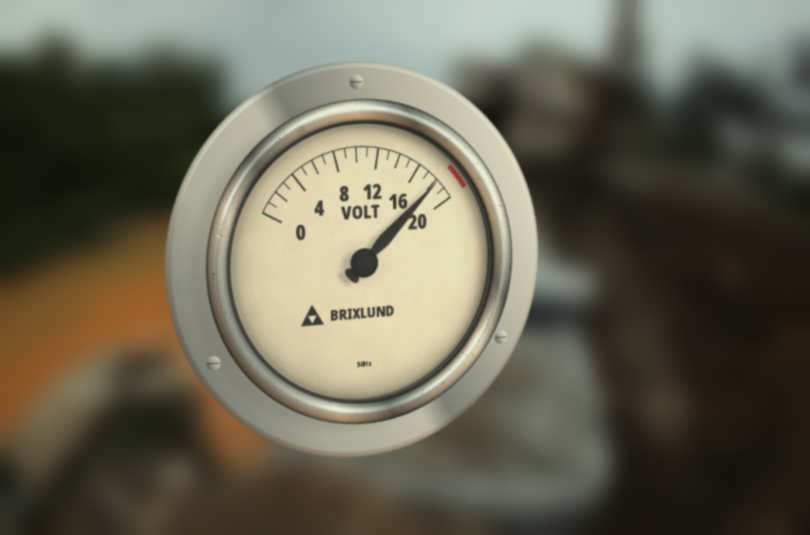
18 V
